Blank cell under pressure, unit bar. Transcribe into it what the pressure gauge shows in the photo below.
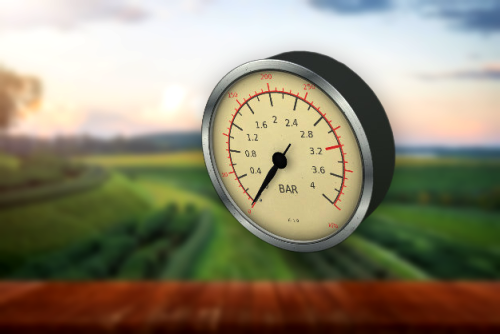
0 bar
